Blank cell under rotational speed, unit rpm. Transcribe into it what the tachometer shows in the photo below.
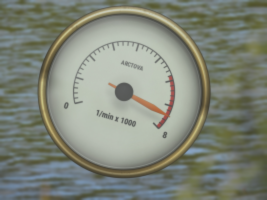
7400 rpm
